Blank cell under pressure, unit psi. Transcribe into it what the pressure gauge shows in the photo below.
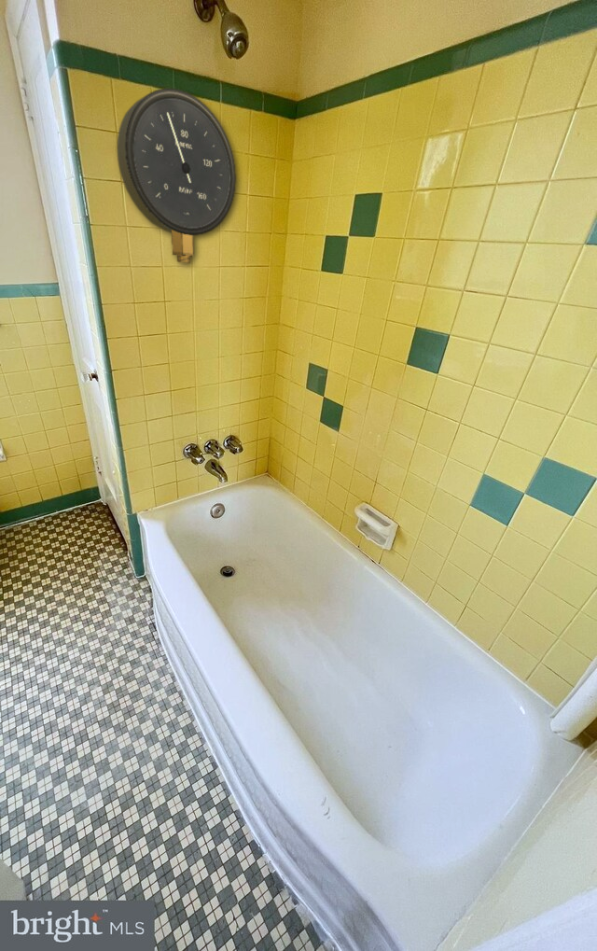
65 psi
